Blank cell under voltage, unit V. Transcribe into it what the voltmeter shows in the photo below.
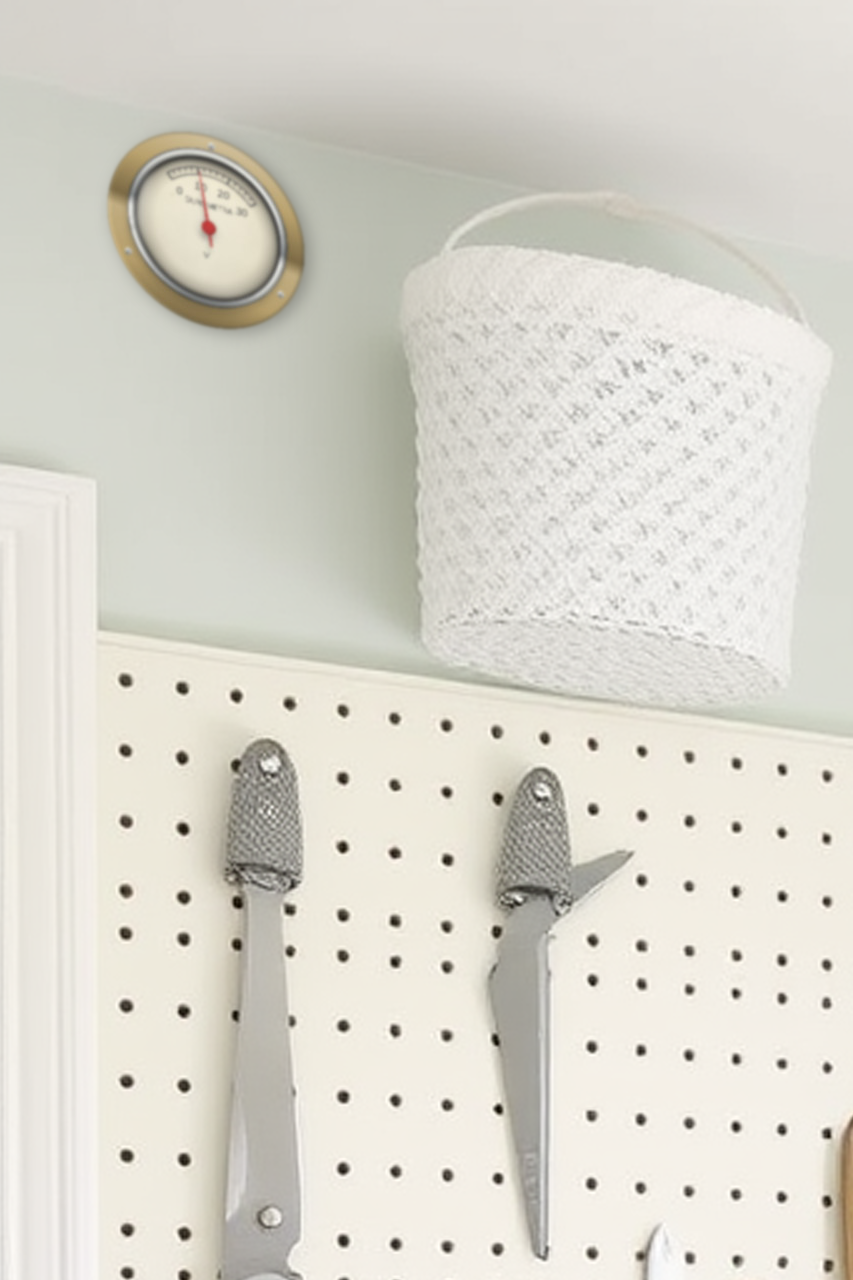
10 V
